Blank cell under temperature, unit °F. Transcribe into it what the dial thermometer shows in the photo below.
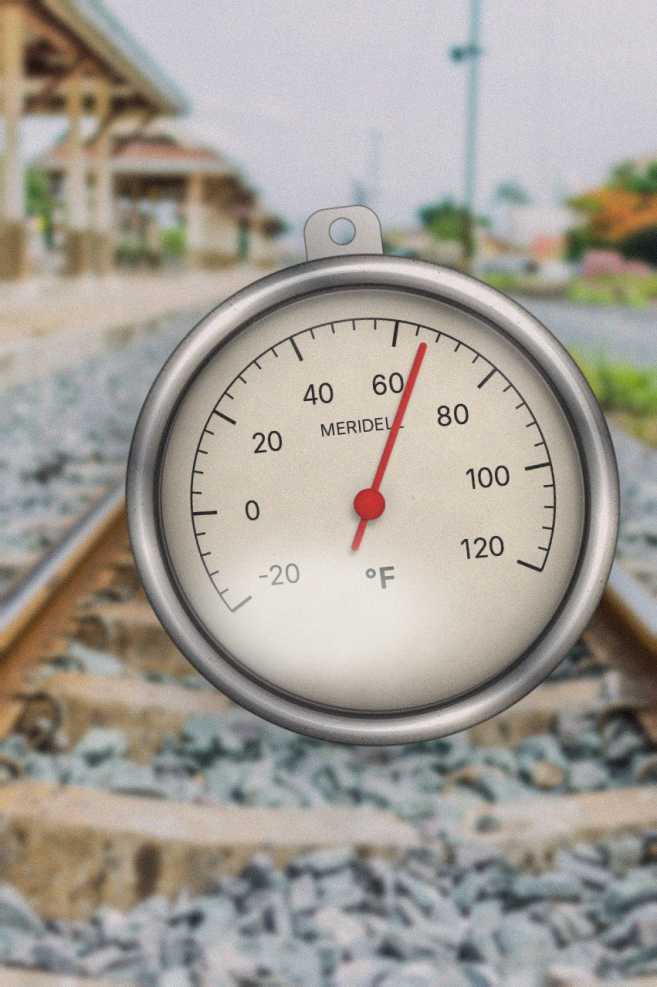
66 °F
